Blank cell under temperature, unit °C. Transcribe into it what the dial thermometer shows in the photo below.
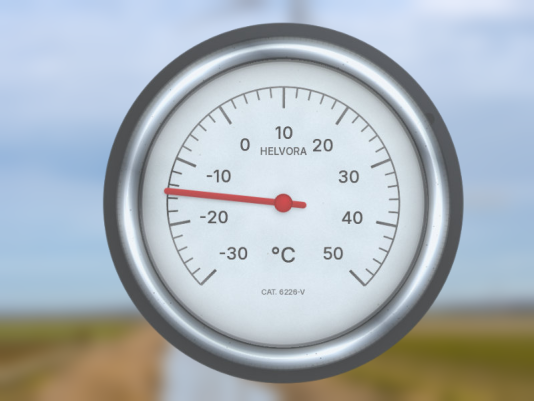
-15 °C
